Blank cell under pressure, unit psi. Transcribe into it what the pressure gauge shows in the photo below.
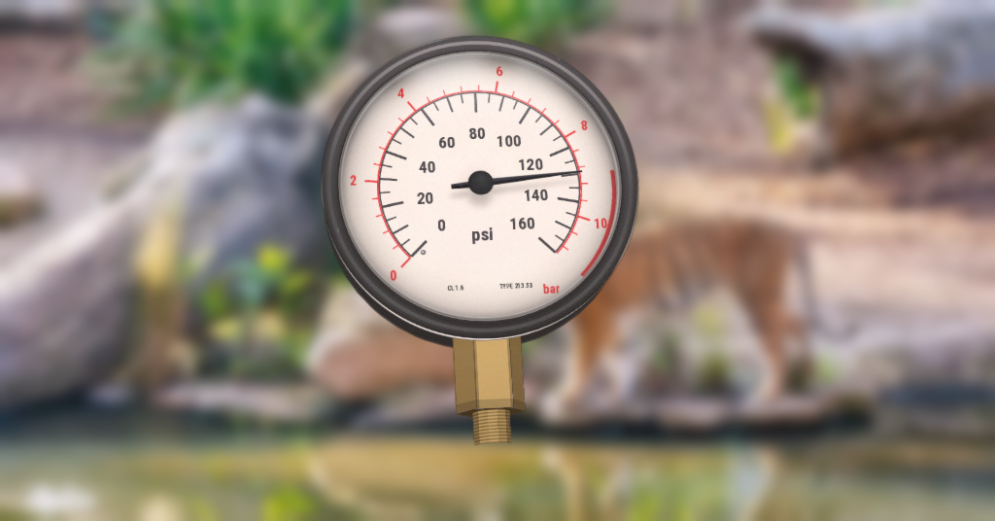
130 psi
